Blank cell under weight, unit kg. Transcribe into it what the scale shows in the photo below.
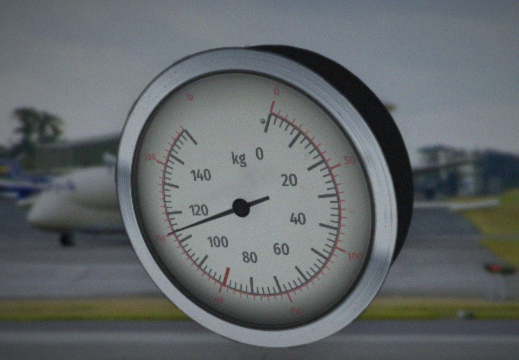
114 kg
